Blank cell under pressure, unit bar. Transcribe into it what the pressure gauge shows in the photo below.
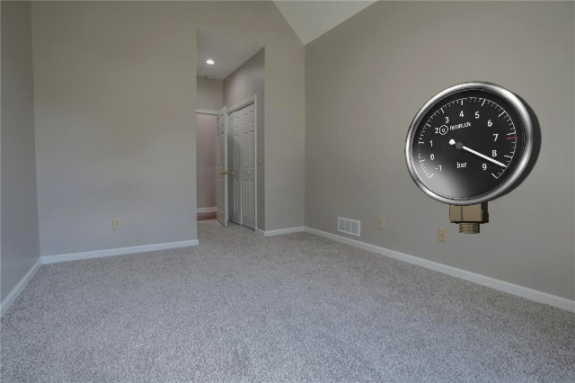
8.4 bar
